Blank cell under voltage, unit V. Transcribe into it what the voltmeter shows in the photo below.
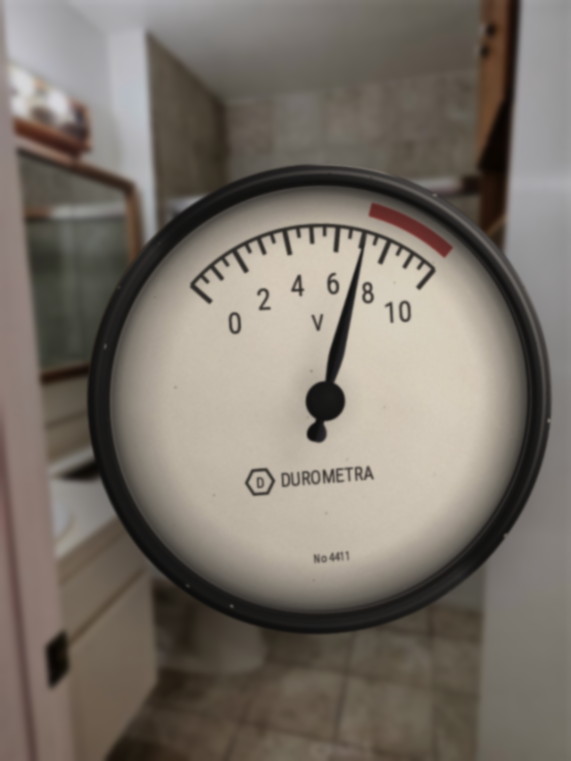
7 V
